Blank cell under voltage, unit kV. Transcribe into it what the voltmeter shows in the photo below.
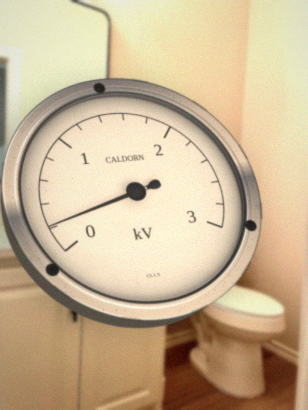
0.2 kV
